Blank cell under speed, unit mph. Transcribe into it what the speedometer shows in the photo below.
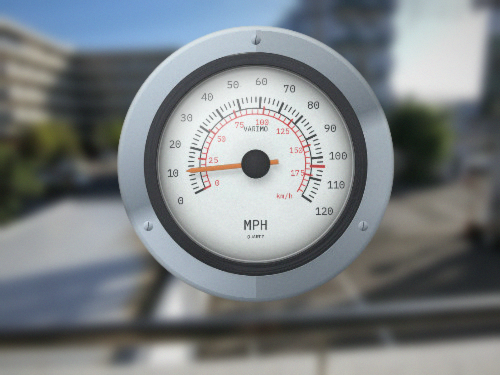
10 mph
